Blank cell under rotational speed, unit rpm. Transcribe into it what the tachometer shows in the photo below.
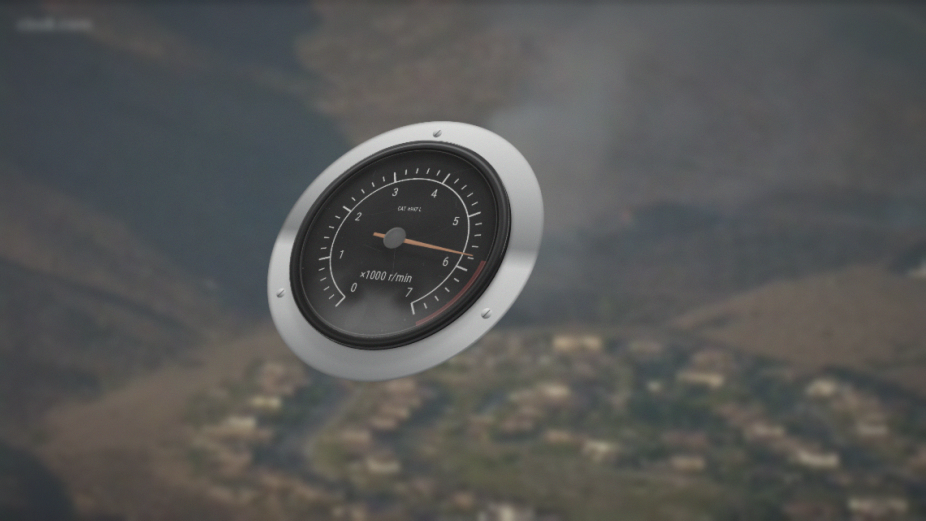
5800 rpm
